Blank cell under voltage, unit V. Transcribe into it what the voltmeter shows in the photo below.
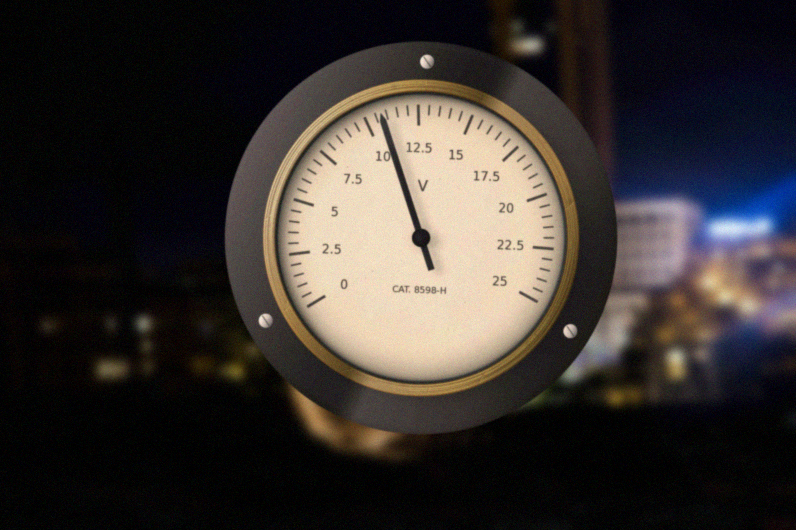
10.75 V
